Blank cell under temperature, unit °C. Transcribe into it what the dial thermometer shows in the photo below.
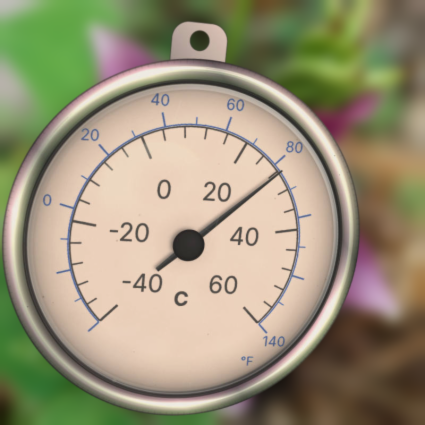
28 °C
